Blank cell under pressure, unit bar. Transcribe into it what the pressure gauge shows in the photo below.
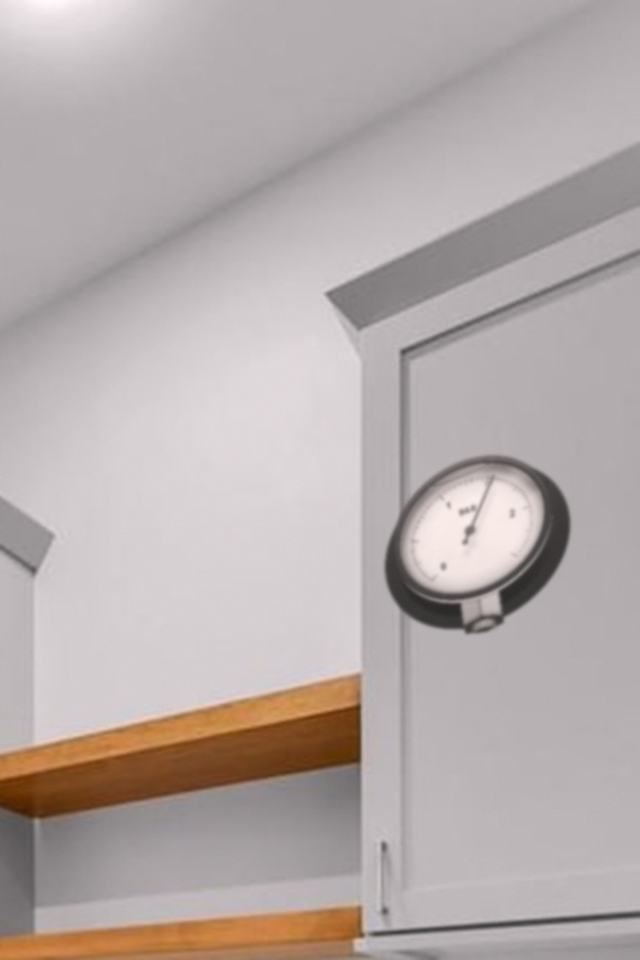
1.5 bar
